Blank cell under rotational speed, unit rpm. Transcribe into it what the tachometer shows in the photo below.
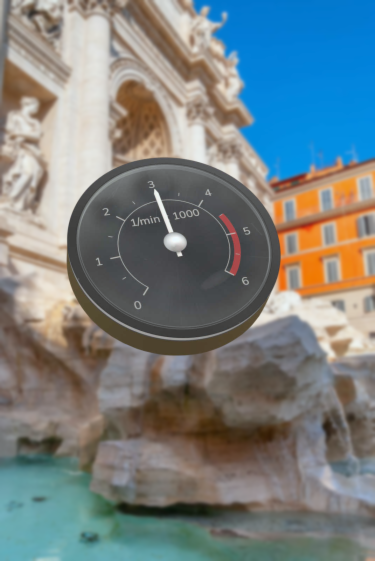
3000 rpm
